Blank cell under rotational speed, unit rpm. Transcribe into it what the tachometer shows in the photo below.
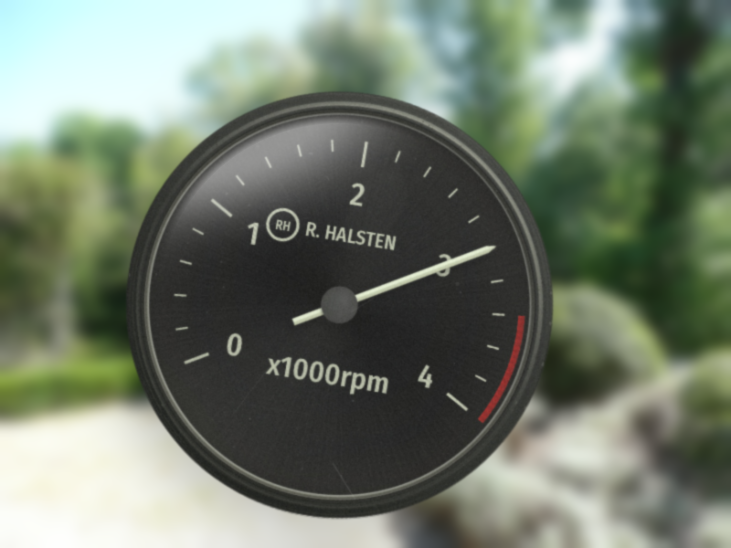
3000 rpm
